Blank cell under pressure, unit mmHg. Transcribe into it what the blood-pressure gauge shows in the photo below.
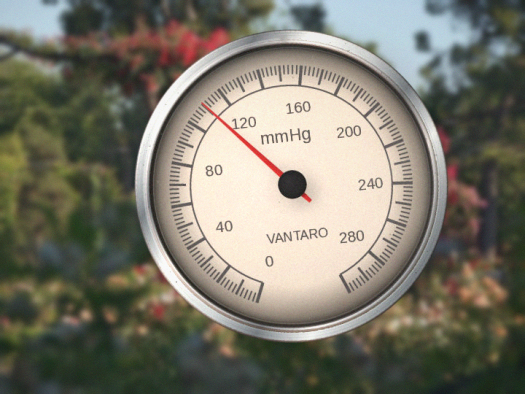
110 mmHg
